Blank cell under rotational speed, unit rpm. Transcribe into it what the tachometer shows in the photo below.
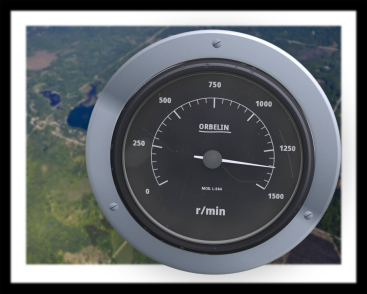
1350 rpm
